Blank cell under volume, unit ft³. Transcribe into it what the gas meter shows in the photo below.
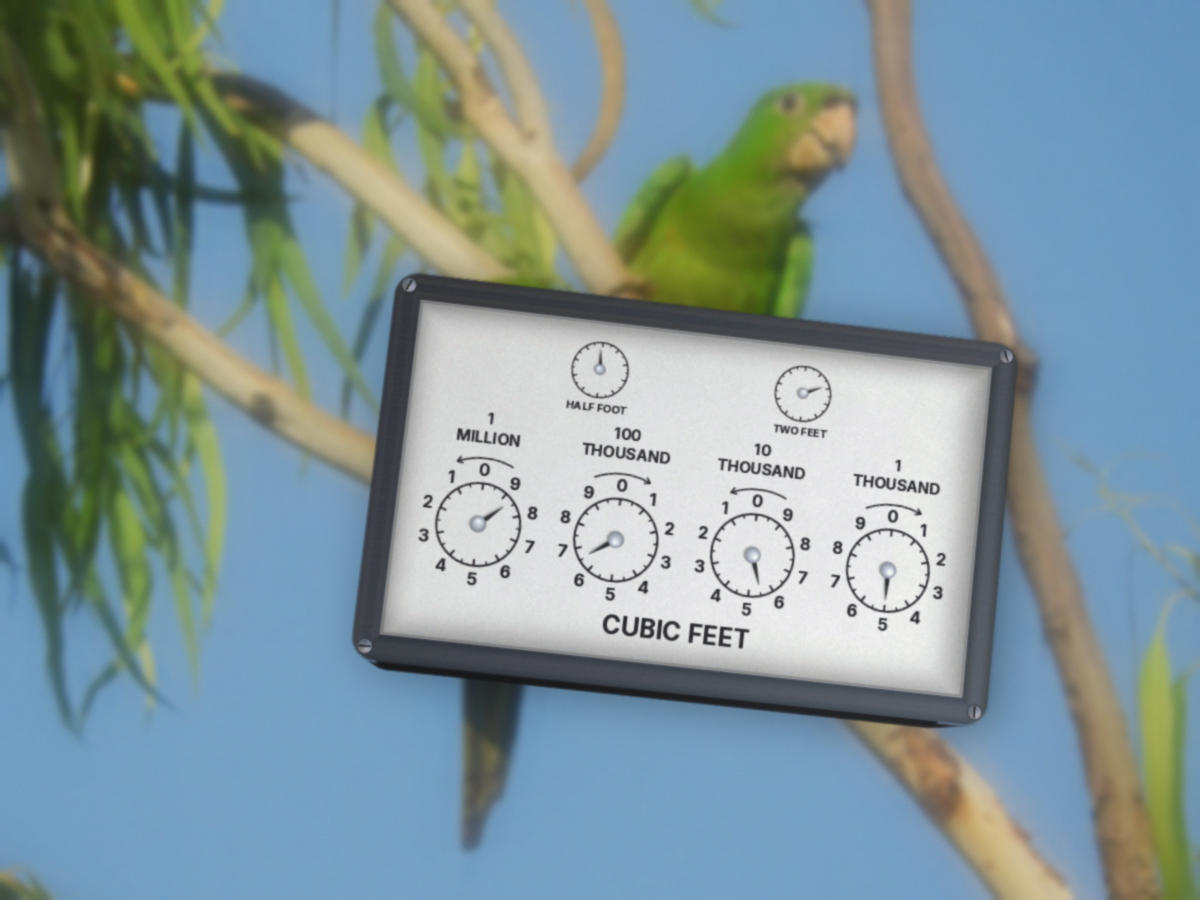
865500 ft³
